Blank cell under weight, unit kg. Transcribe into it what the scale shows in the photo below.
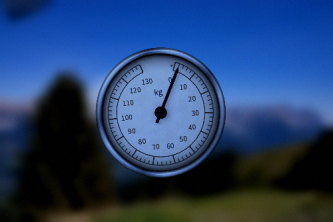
2 kg
